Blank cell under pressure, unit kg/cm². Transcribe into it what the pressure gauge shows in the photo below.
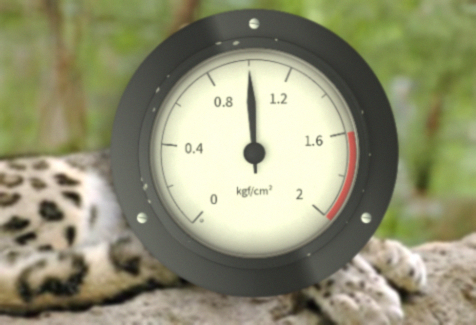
1 kg/cm²
